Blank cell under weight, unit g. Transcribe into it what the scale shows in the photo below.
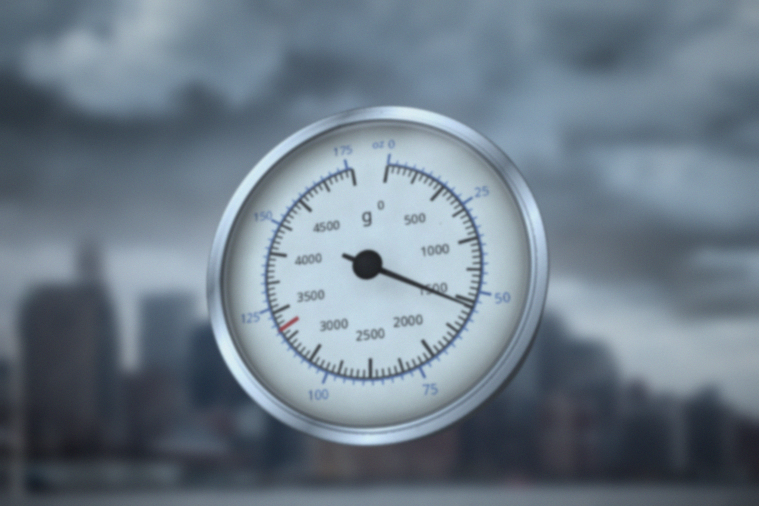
1550 g
